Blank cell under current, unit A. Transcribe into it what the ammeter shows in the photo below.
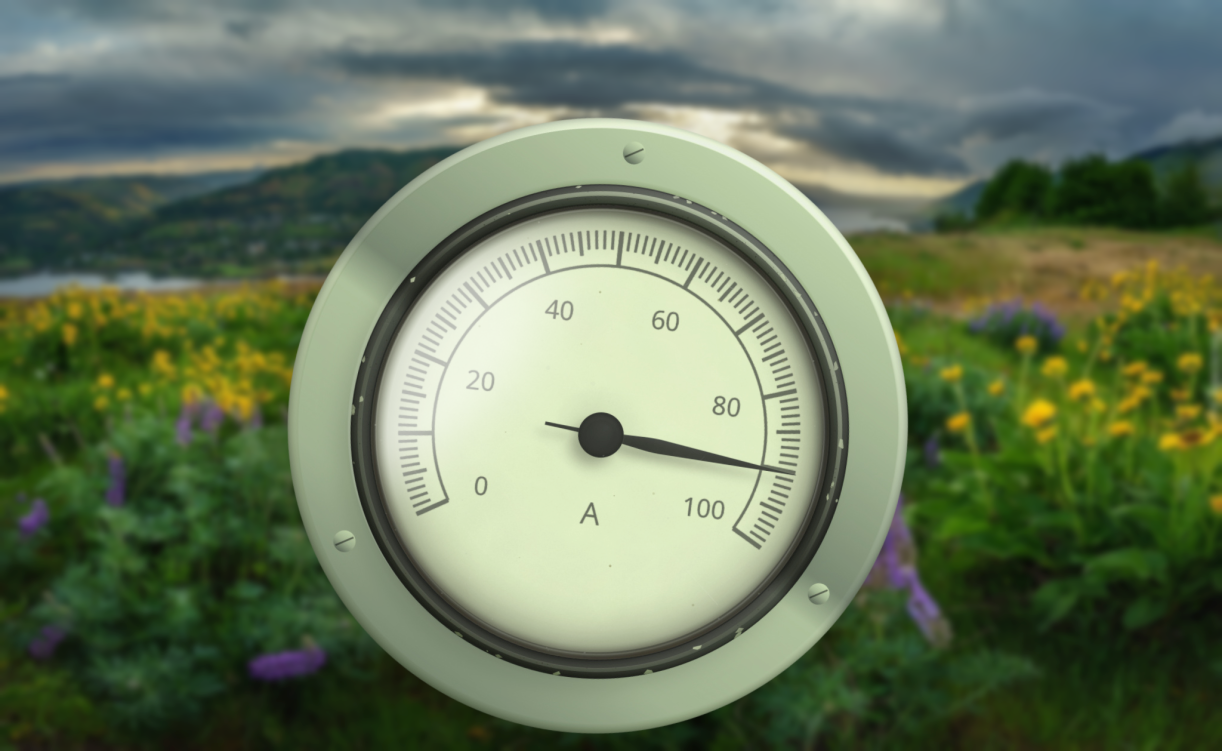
90 A
